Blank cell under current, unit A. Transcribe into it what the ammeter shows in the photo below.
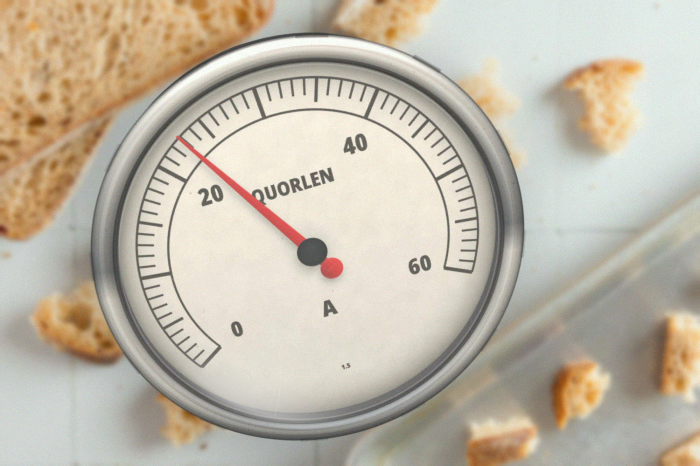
23 A
